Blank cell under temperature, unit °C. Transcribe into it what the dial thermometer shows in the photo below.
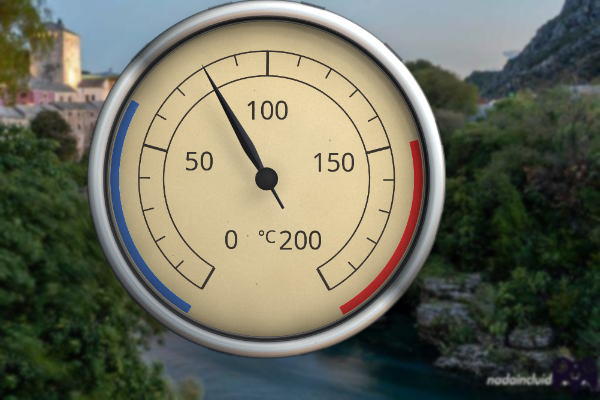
80 °C
